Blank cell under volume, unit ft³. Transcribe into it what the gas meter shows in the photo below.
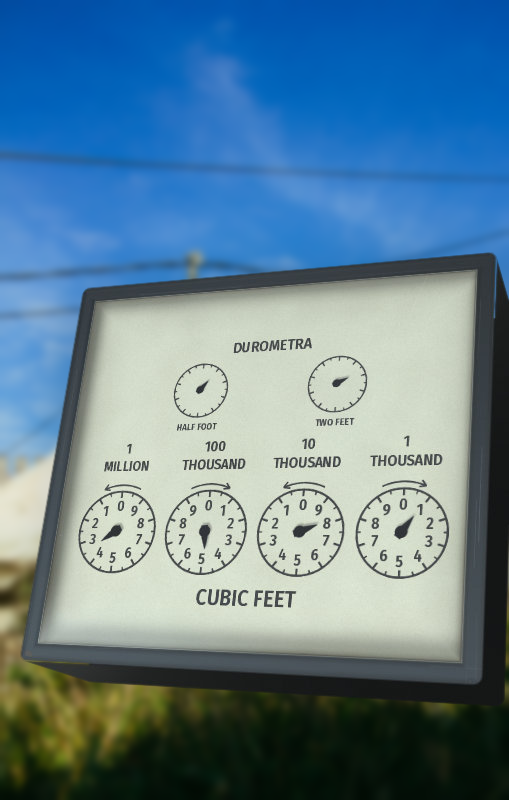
348100 ft³
